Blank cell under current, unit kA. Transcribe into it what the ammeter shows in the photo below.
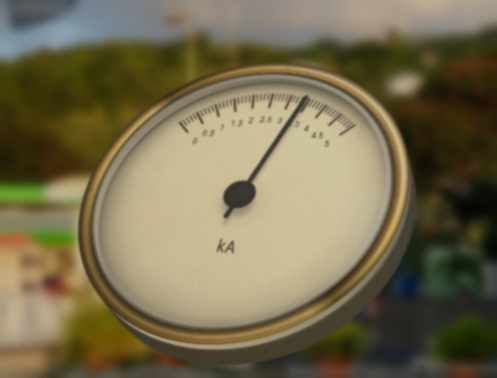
3.5 kA
